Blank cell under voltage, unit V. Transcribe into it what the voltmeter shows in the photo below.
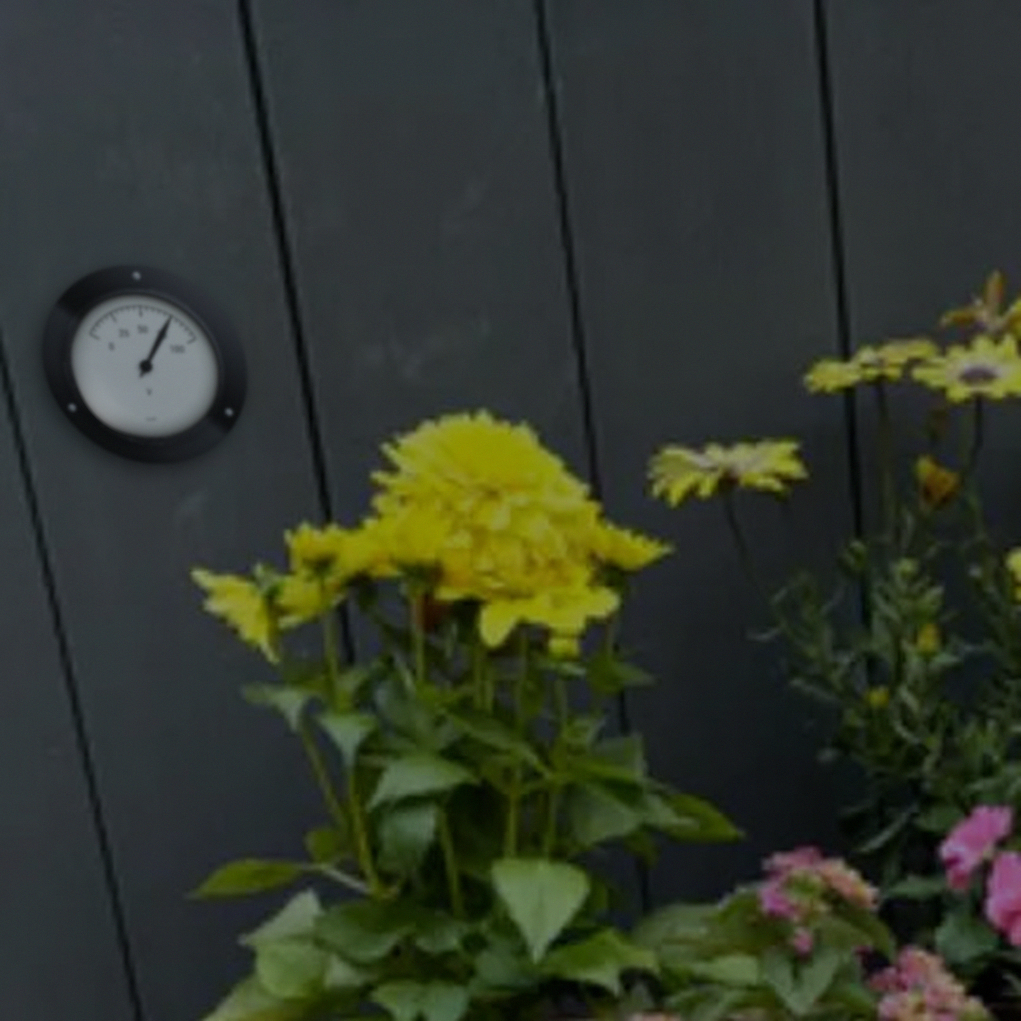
75 V
